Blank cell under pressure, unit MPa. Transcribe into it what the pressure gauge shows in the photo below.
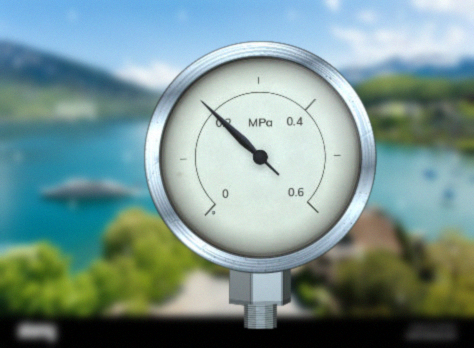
0.2 MPa
